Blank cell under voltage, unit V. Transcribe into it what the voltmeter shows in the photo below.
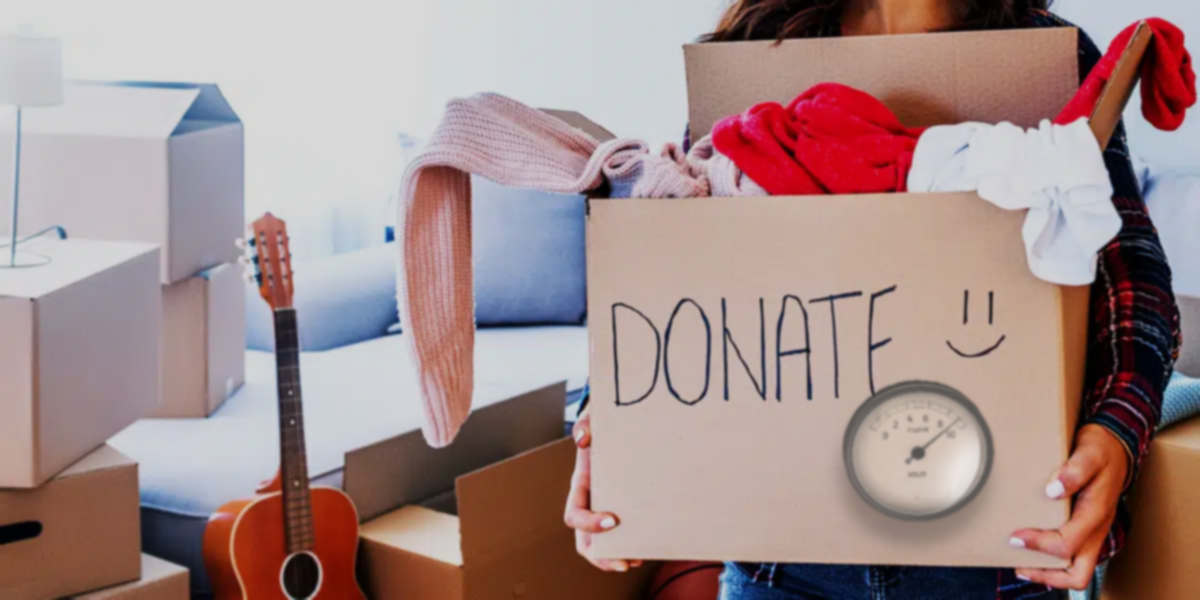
9 V
